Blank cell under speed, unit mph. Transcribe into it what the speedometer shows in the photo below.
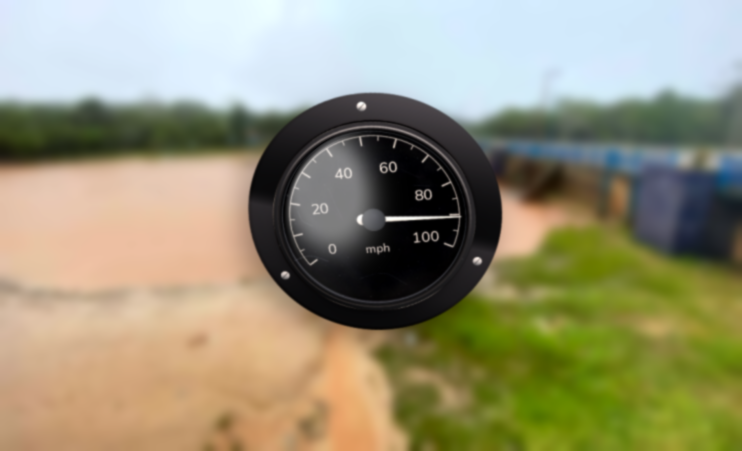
90 mph
